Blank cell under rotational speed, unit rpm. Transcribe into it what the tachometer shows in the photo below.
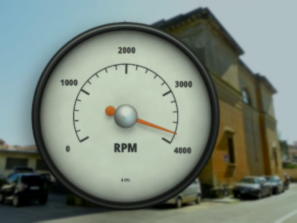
3800 rpm
